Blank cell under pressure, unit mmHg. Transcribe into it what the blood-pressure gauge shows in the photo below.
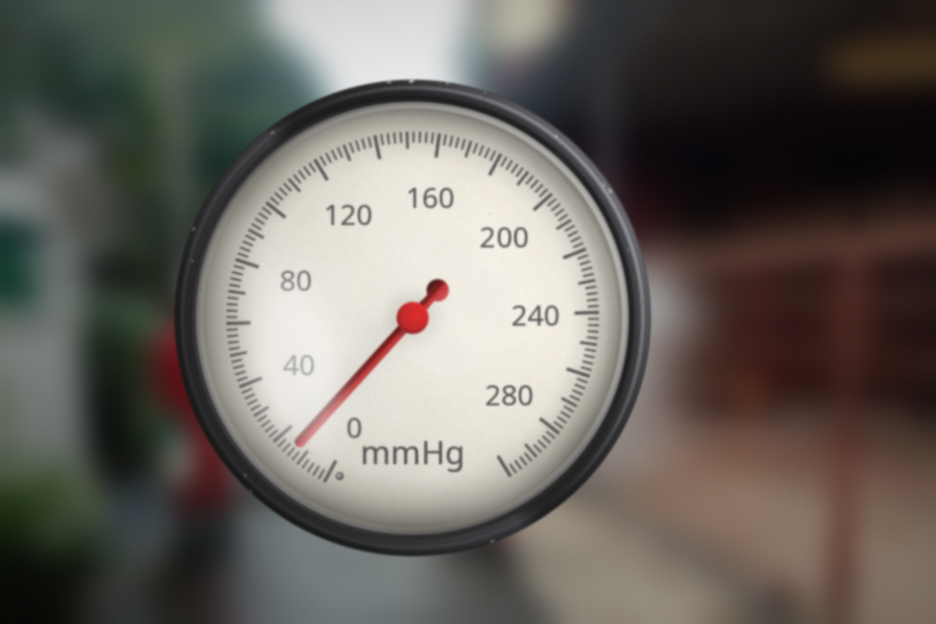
14 mmHg
